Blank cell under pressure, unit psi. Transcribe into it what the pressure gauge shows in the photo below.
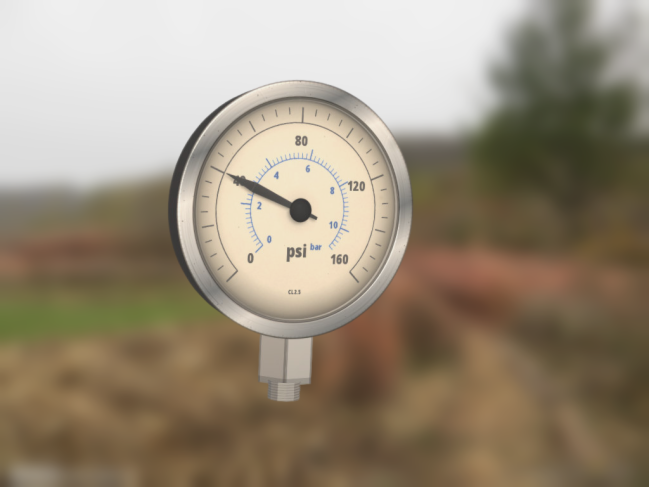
40 psi
